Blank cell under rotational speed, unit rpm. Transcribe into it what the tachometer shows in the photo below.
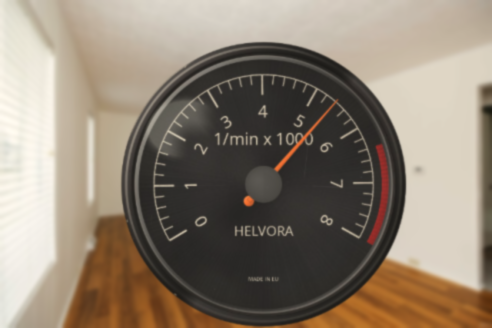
5400 rpm
